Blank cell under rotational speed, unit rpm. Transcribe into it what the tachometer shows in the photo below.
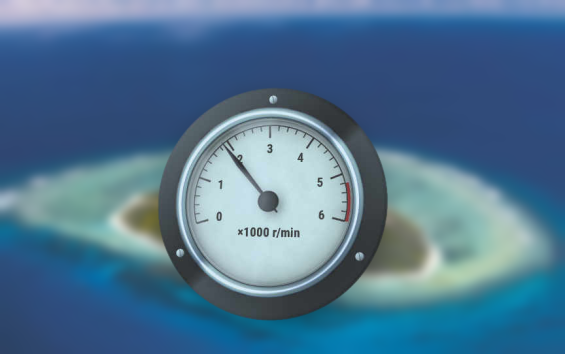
1900 rpm
